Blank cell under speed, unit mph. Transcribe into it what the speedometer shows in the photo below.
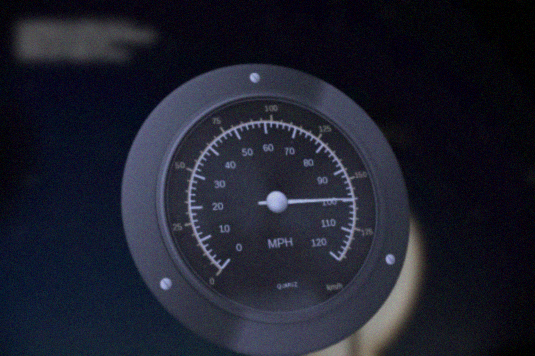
100 mph
